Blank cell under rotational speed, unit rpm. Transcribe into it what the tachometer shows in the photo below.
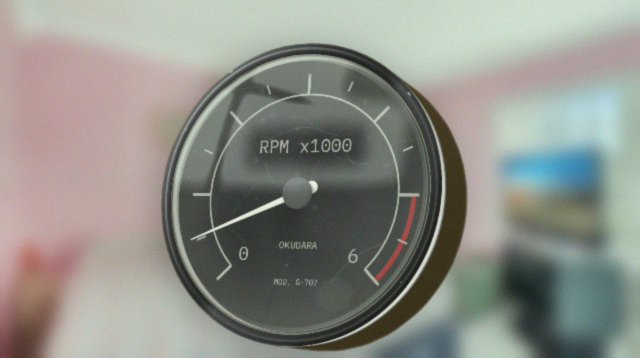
500 rpm
